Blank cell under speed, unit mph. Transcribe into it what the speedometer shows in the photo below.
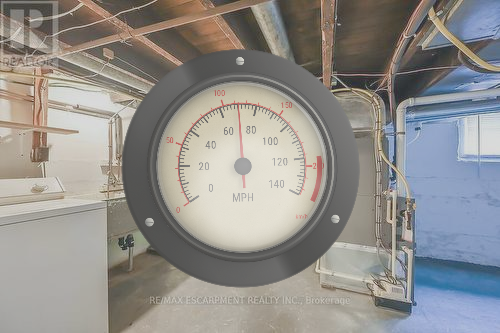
70 mph
